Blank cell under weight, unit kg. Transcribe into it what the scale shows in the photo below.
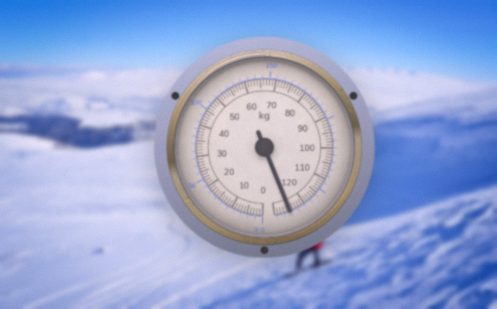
125 kg
